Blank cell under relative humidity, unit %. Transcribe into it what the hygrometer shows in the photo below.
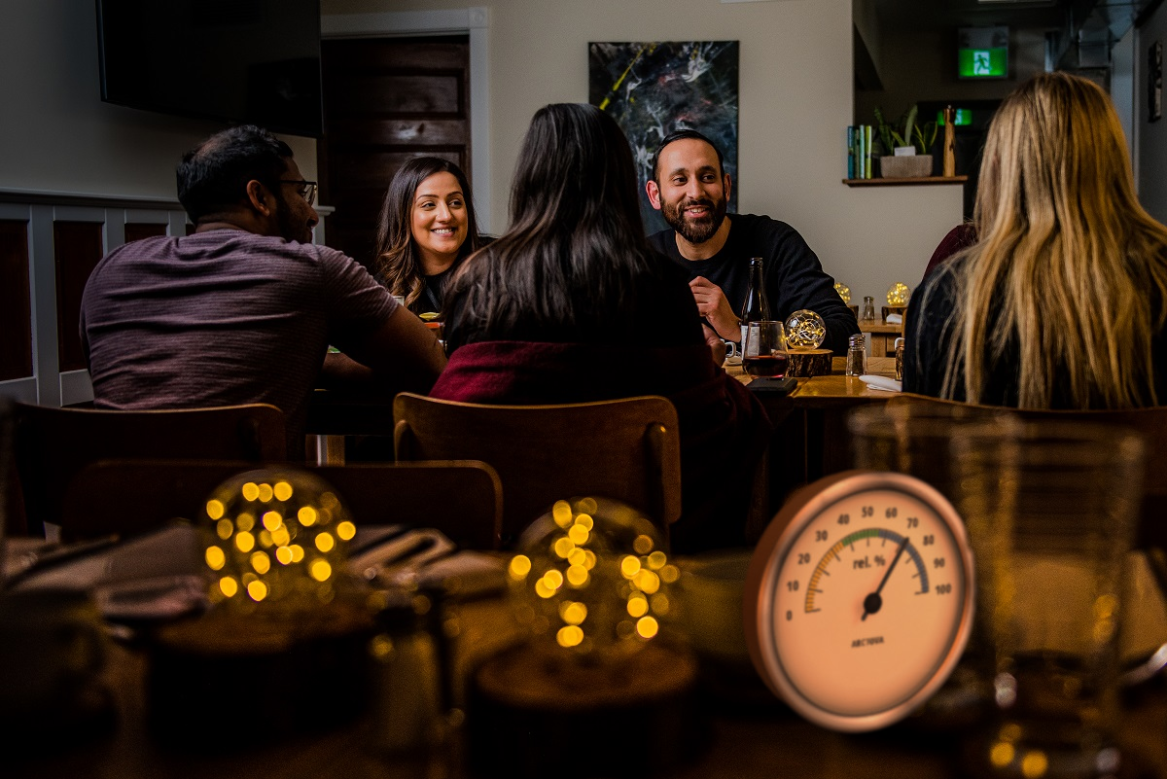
70 %
